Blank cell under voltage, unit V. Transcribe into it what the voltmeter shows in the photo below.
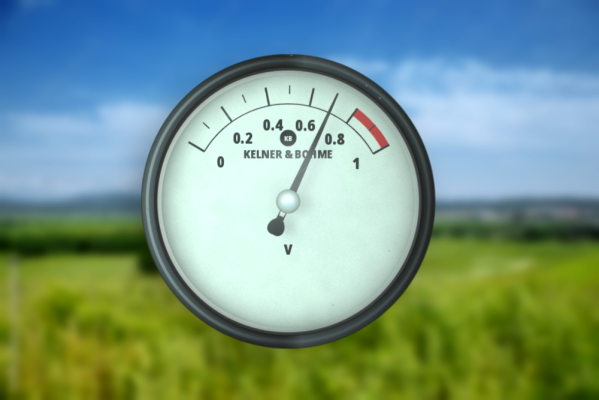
0.7 V
